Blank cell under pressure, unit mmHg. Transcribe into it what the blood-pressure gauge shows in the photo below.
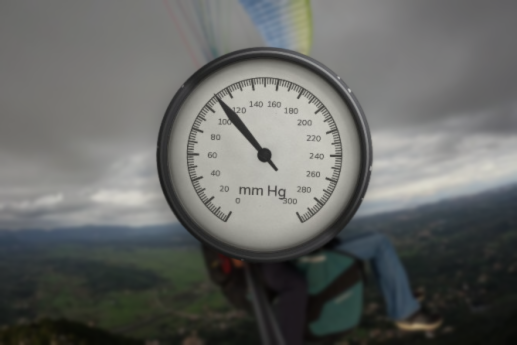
110 mmHg
